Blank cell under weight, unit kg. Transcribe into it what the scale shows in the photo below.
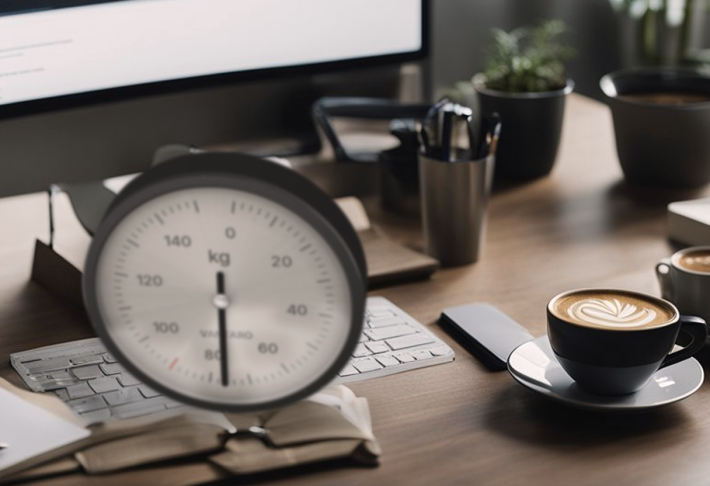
76 kg
